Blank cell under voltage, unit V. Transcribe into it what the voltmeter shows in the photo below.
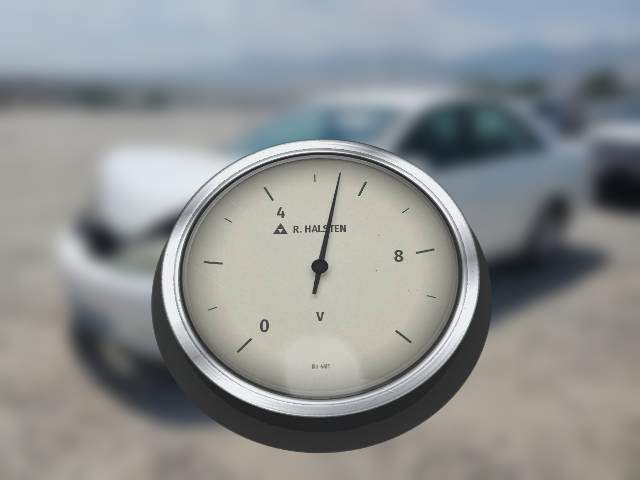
5.5 V
